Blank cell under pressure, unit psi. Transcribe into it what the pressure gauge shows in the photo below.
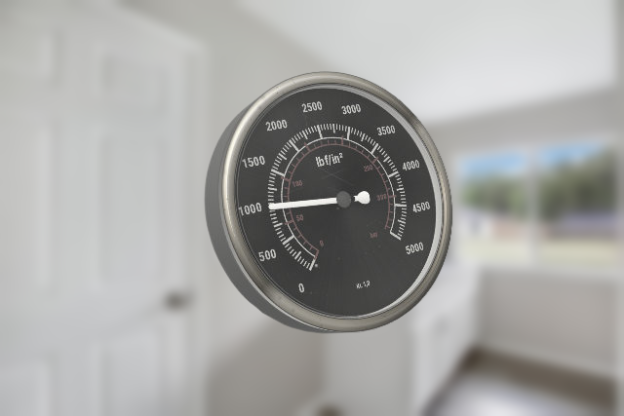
1000 psi
